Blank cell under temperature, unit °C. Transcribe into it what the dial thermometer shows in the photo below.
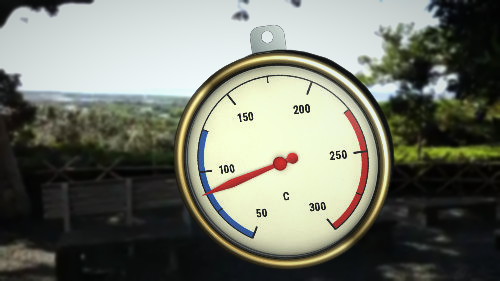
87.5 °C
